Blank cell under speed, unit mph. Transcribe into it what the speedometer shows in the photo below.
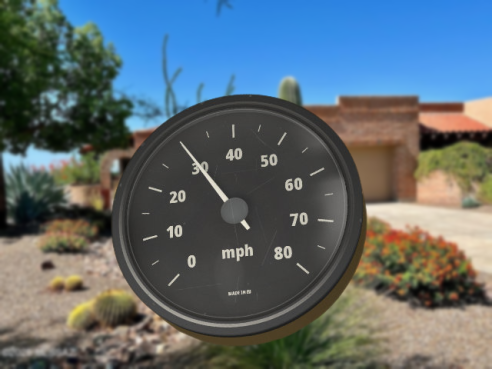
30 mph
